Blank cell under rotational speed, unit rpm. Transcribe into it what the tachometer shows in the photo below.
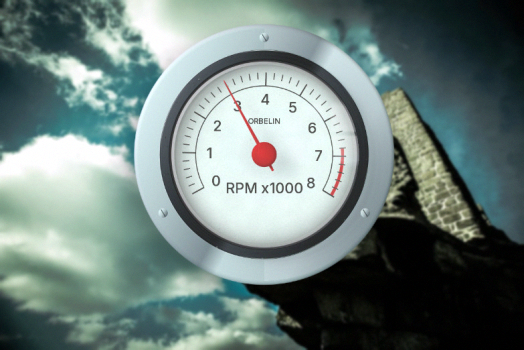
3000 rpm
